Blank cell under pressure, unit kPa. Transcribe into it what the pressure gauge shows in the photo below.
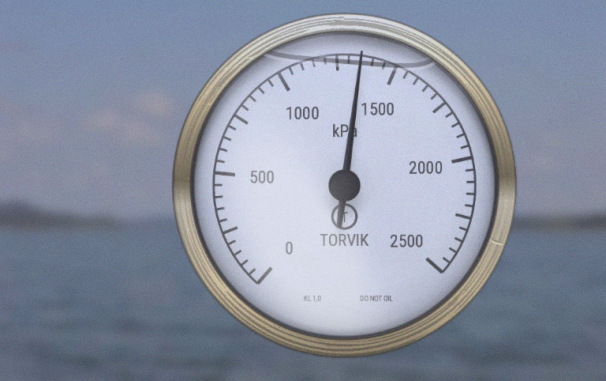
1350 kPa
